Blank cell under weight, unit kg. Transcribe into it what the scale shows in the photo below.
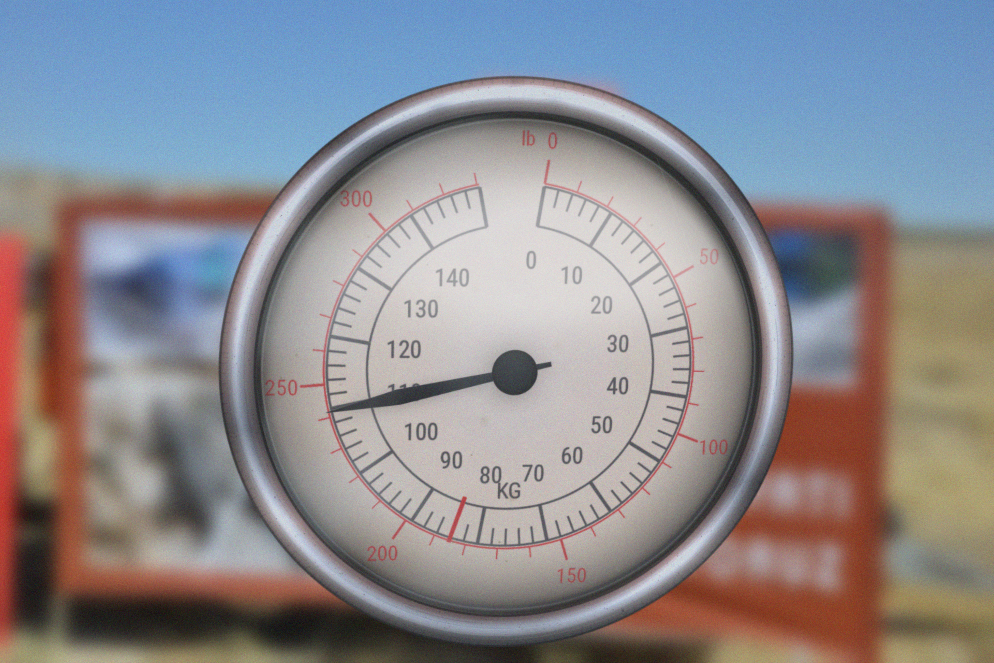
110 kg
